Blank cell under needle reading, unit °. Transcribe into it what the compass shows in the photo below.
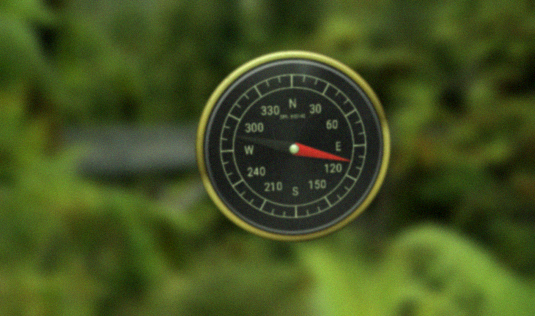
105 °
